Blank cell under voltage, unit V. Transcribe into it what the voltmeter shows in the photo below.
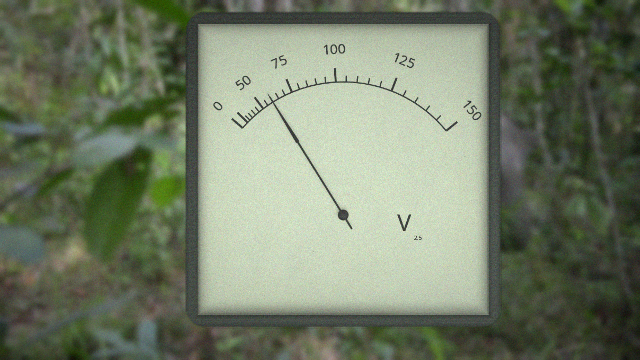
60 V
